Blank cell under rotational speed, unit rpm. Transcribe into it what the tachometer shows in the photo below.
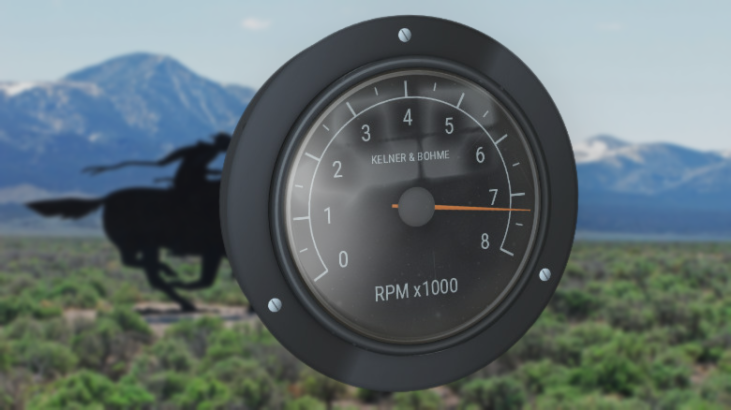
7250 rpm
